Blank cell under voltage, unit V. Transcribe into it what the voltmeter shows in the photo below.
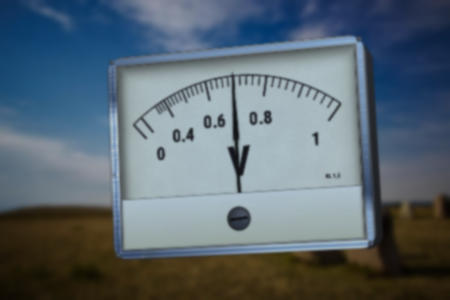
0.7 V
